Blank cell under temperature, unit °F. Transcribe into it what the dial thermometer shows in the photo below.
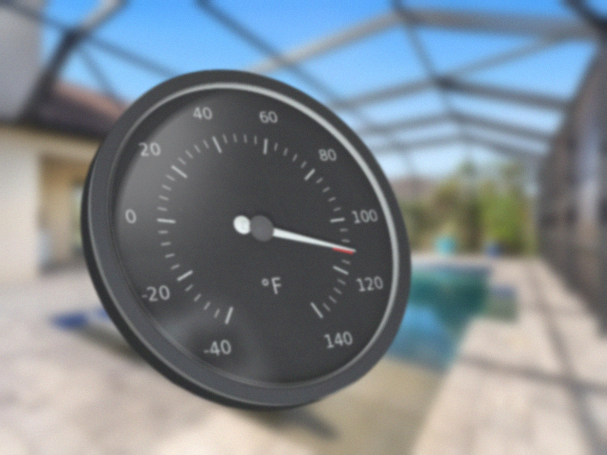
112 °F
